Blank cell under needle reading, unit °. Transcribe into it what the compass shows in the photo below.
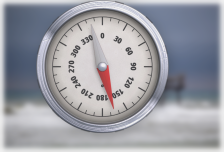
165 °
